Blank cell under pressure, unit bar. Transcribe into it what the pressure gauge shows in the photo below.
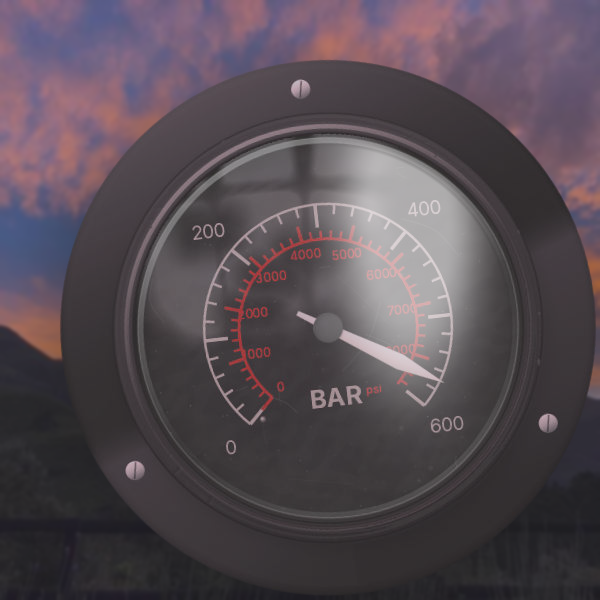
570 bar
